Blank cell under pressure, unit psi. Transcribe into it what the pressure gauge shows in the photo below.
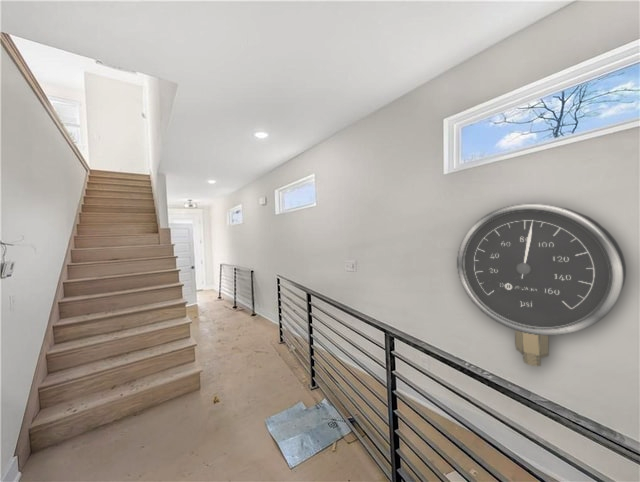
85 psi
